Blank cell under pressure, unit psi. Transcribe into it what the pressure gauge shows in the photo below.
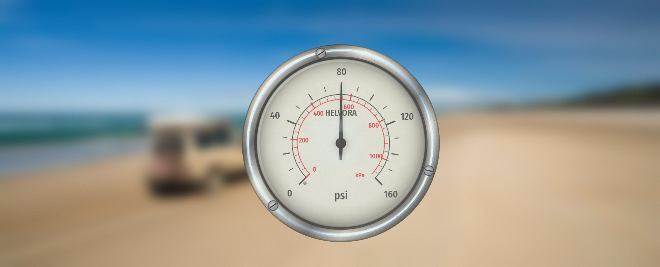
80 psi
